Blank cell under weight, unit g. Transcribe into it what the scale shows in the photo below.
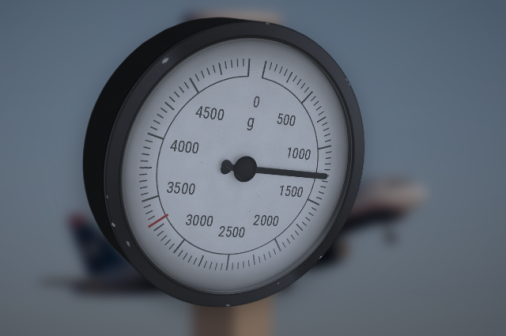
1250 g
